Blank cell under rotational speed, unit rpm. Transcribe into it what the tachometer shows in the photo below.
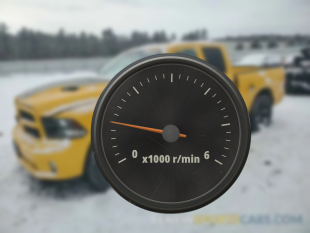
1000 rpm
